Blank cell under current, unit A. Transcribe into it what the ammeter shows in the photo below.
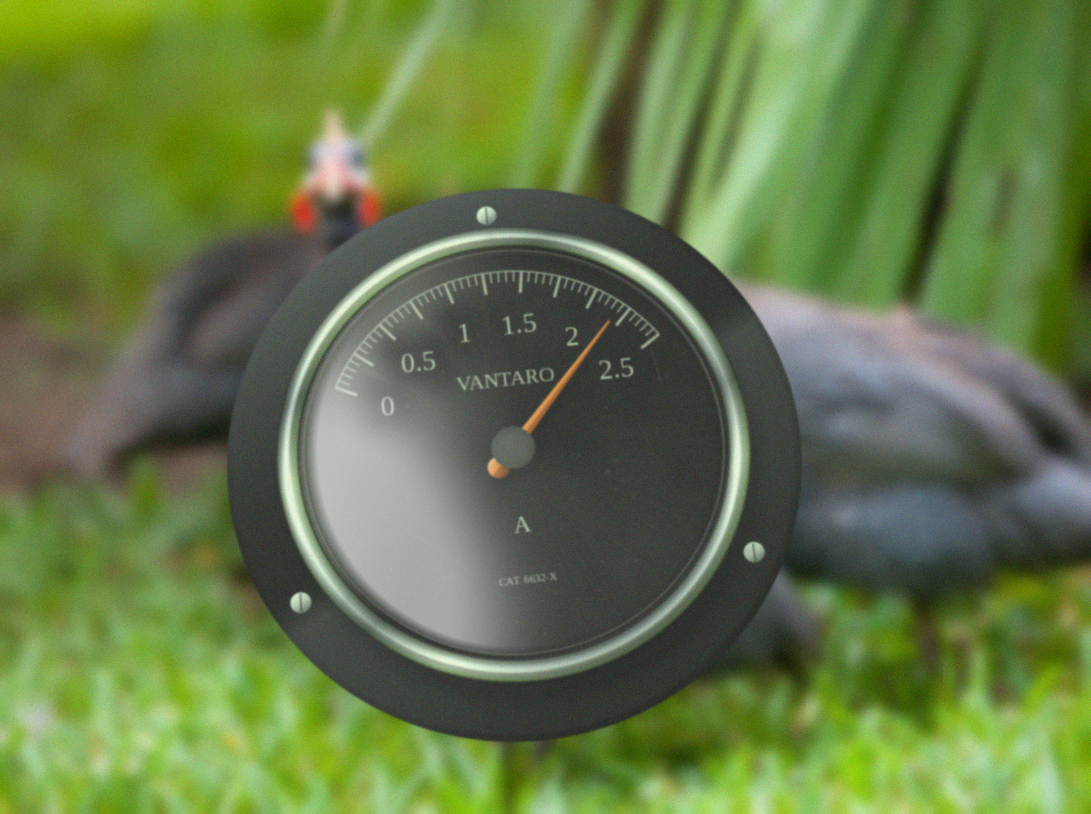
2.2 A
